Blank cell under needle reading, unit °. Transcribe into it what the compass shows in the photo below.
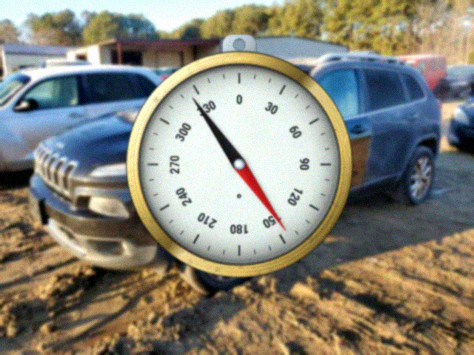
145 °
